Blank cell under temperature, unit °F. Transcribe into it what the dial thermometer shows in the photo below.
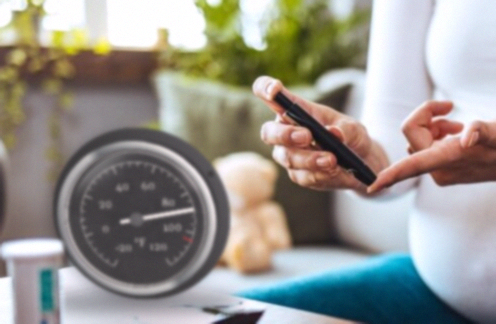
88 °F
